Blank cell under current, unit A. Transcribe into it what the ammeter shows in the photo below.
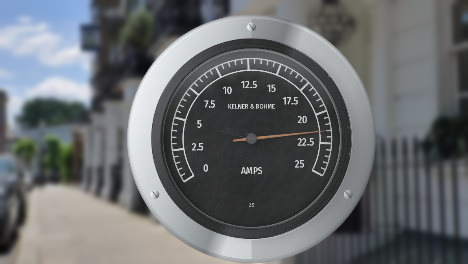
21.5 A
